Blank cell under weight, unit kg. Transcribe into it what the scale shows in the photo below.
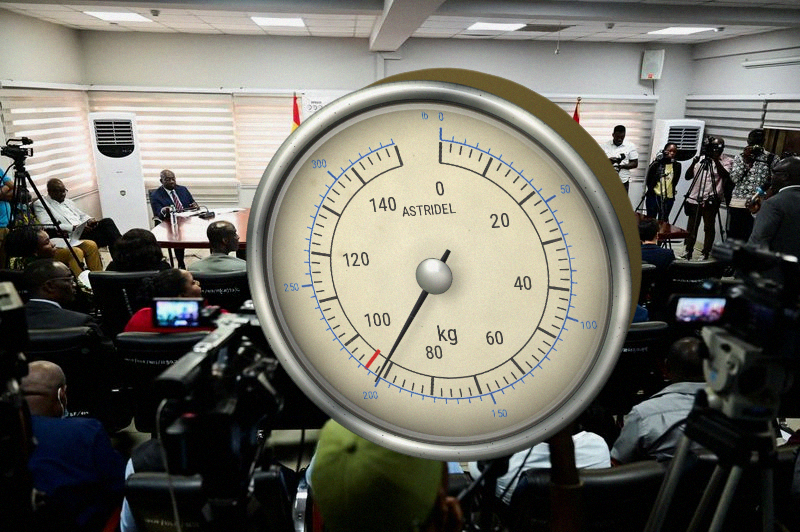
91 kg
